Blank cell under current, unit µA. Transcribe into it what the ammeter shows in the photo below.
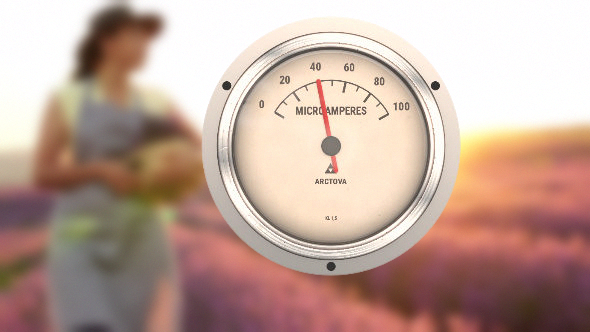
40 µA
